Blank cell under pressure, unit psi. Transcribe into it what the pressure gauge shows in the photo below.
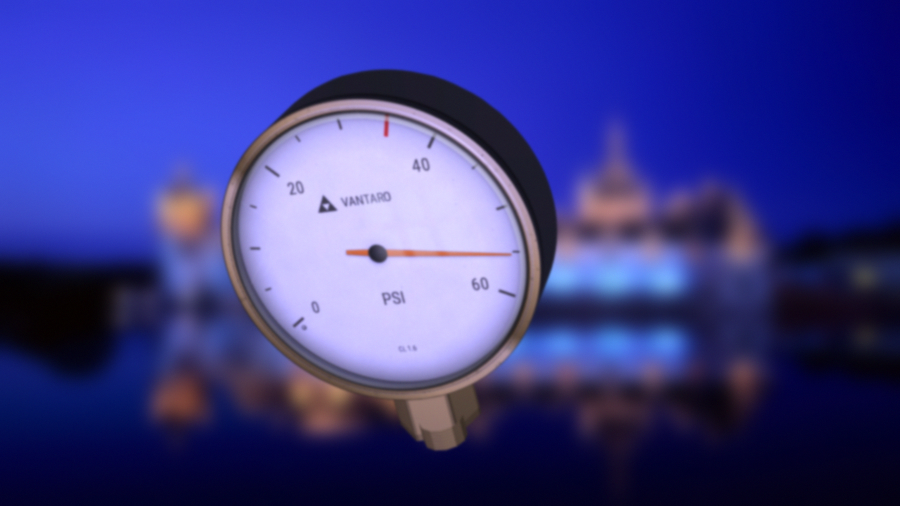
55 psi
